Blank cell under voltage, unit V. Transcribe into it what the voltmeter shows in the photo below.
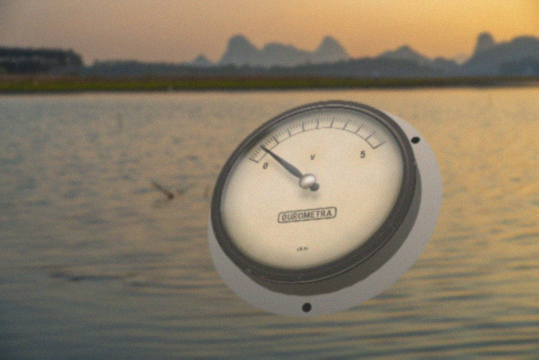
0.5 V
